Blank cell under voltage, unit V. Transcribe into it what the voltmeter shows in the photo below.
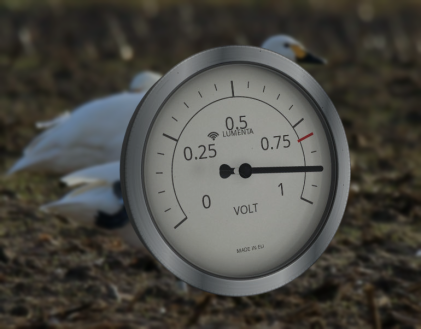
0.9 V
